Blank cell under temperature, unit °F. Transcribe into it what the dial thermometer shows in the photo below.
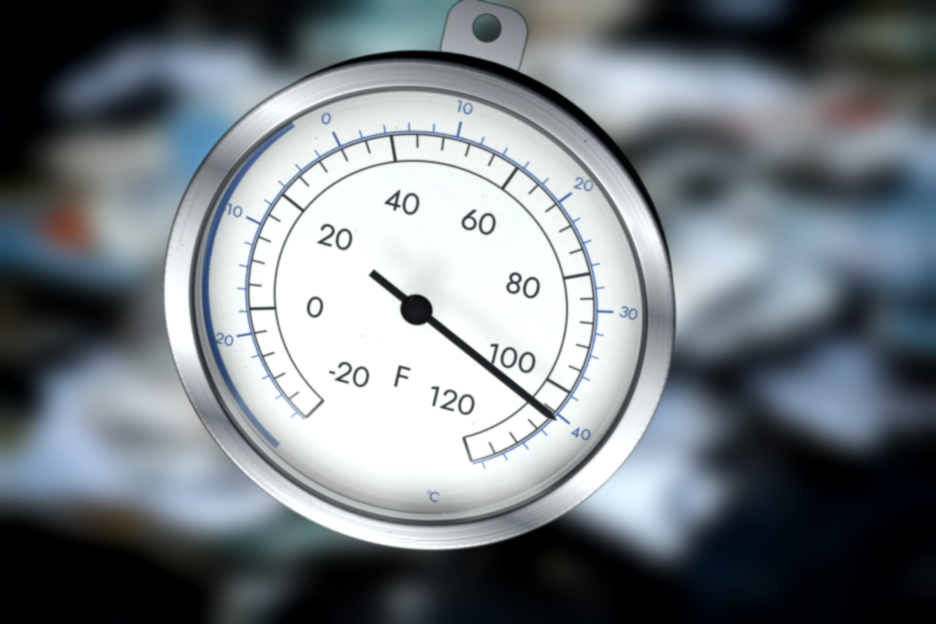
104 °F
